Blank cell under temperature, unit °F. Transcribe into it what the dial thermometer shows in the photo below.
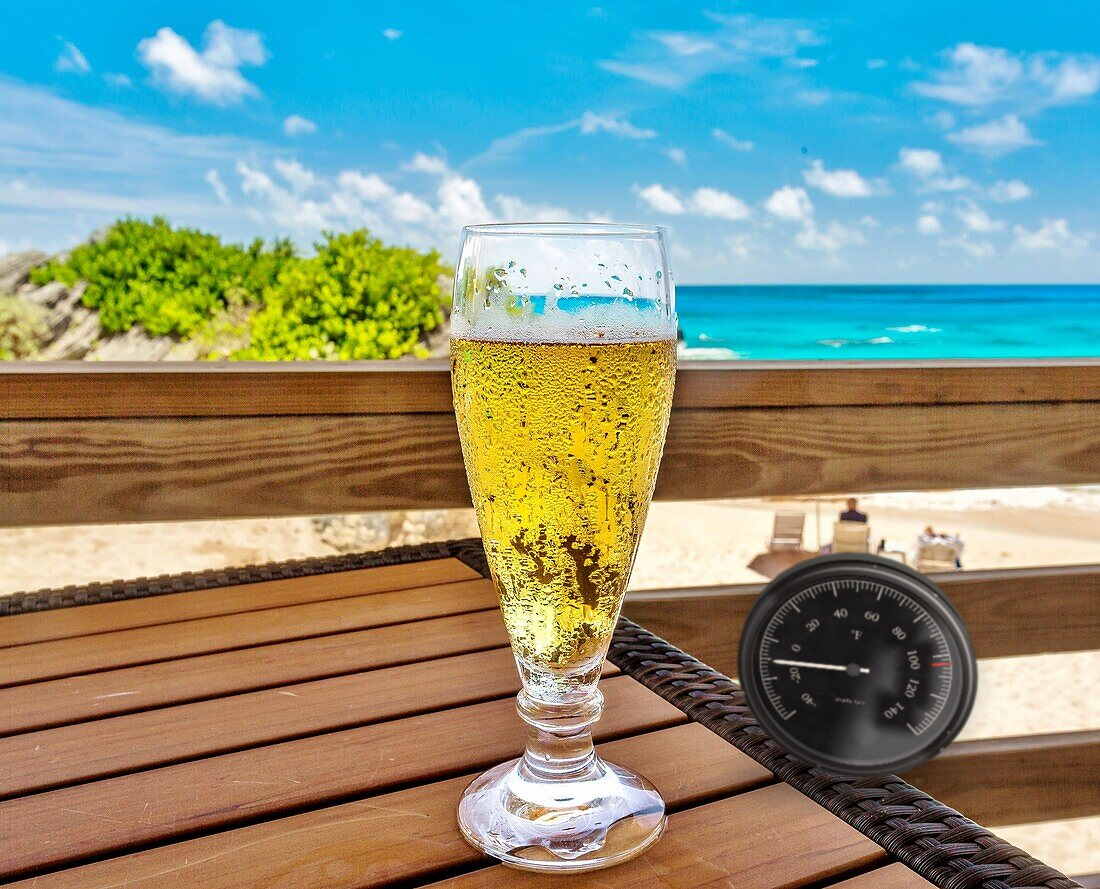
-10 °F
